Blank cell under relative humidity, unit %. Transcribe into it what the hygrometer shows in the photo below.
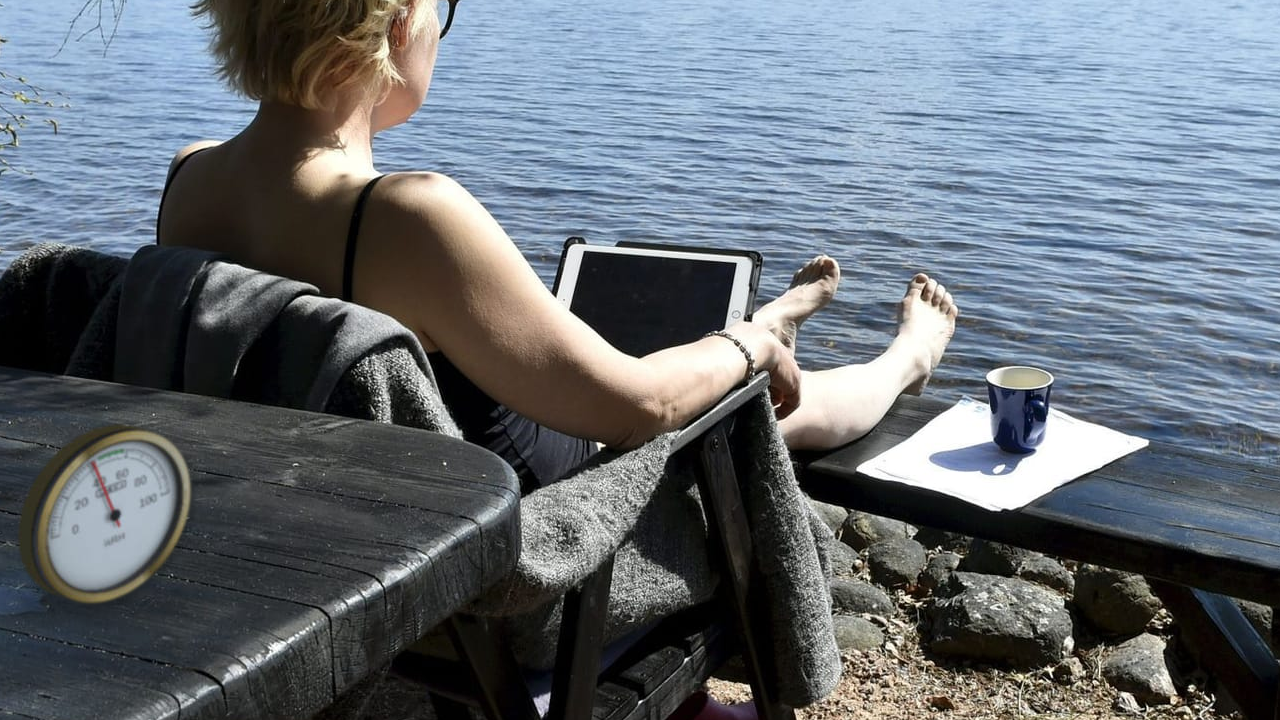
40 %
